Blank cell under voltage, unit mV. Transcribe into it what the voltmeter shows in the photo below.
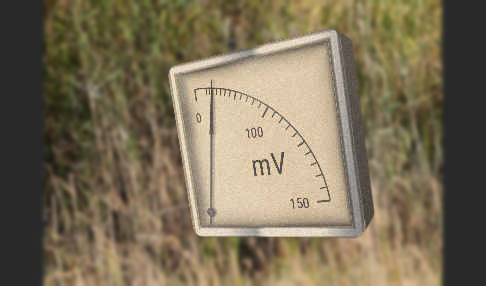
50 mV
